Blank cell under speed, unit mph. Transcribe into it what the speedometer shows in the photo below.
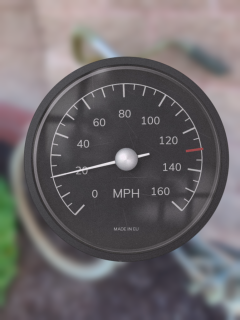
20 mph
